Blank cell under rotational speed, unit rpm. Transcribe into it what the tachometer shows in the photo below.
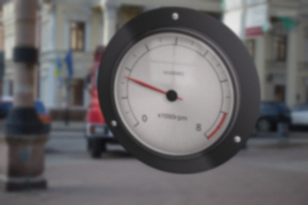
1750 rpm
